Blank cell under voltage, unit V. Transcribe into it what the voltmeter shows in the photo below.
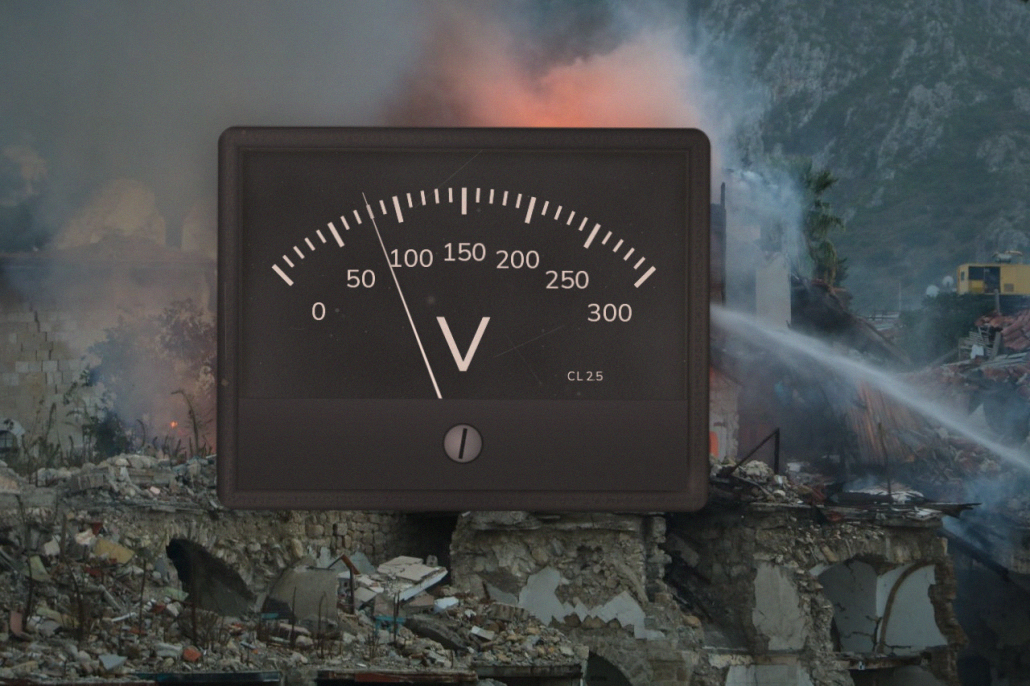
80 V
